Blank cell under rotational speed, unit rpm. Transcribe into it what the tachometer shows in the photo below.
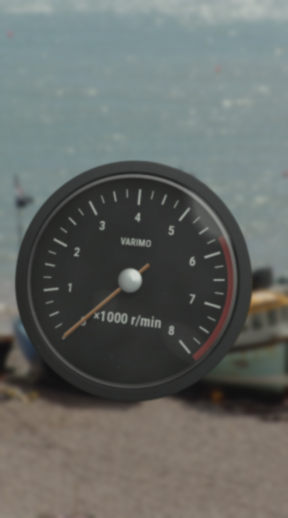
0 rpm
